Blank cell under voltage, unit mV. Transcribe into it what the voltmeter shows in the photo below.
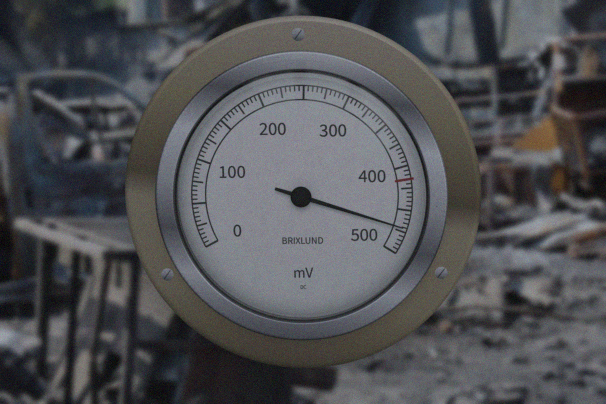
470 mV
